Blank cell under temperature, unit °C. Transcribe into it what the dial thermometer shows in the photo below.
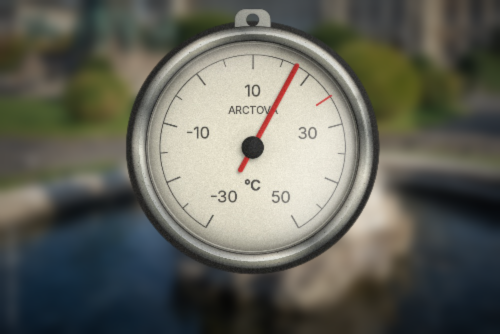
17.5 °C
